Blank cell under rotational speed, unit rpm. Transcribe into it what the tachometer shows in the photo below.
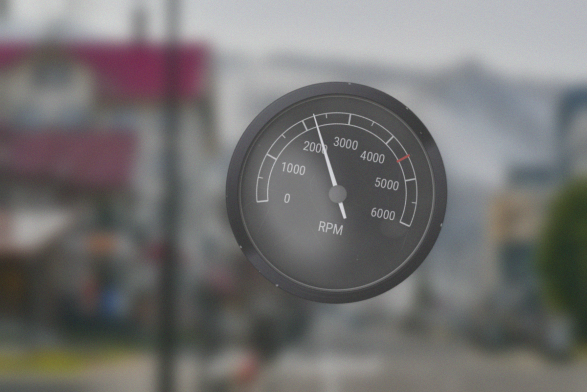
2250 rpm
